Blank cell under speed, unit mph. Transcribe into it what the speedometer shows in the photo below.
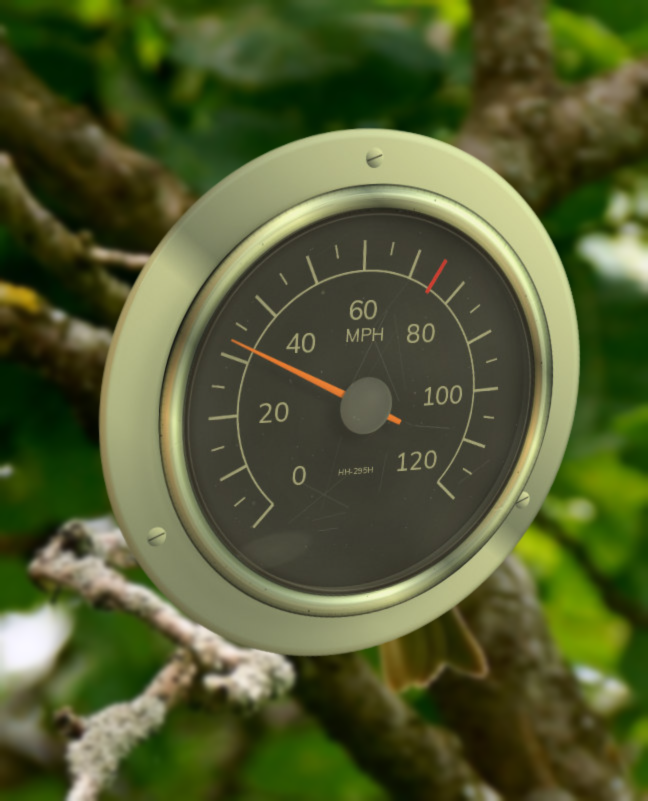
32.5 mph
